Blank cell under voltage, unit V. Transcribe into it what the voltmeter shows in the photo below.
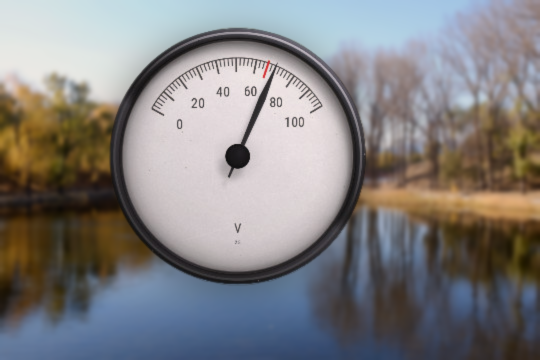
70 V
